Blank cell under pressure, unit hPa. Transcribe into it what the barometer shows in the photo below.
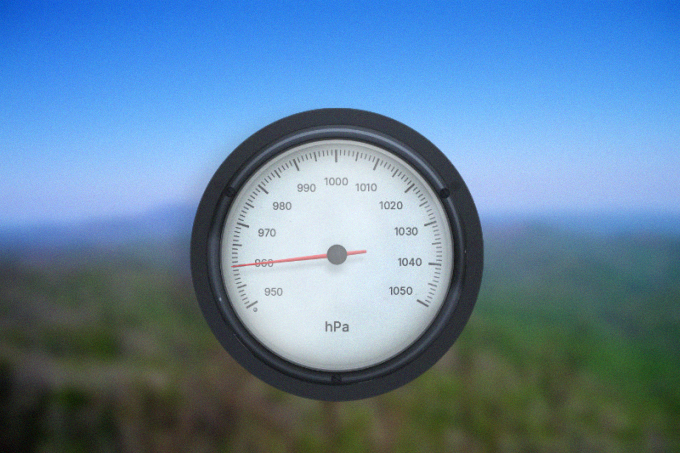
960 hPa
